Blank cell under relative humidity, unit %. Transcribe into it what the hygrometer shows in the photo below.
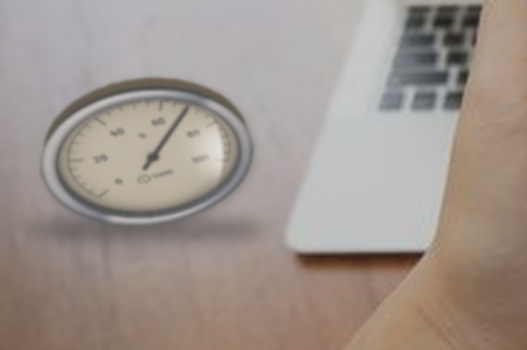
68 %
